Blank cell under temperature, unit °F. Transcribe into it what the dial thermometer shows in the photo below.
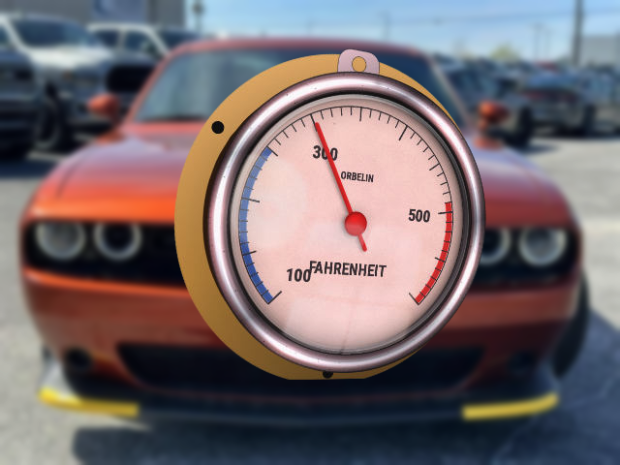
300 °F
